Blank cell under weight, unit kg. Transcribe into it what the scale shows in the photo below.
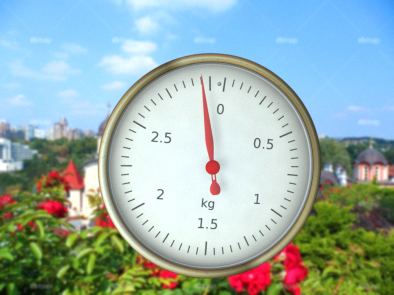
2.95 kg
